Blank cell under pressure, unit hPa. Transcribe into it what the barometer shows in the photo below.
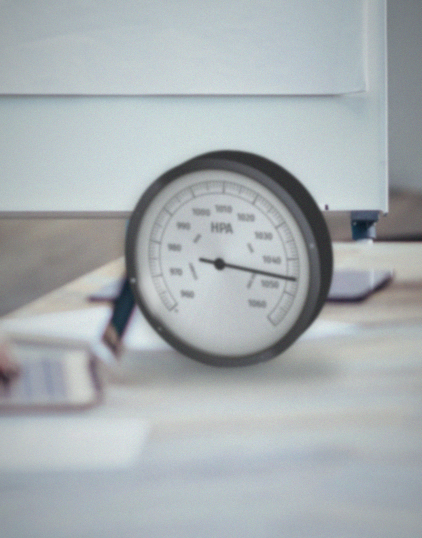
1045 hPa
